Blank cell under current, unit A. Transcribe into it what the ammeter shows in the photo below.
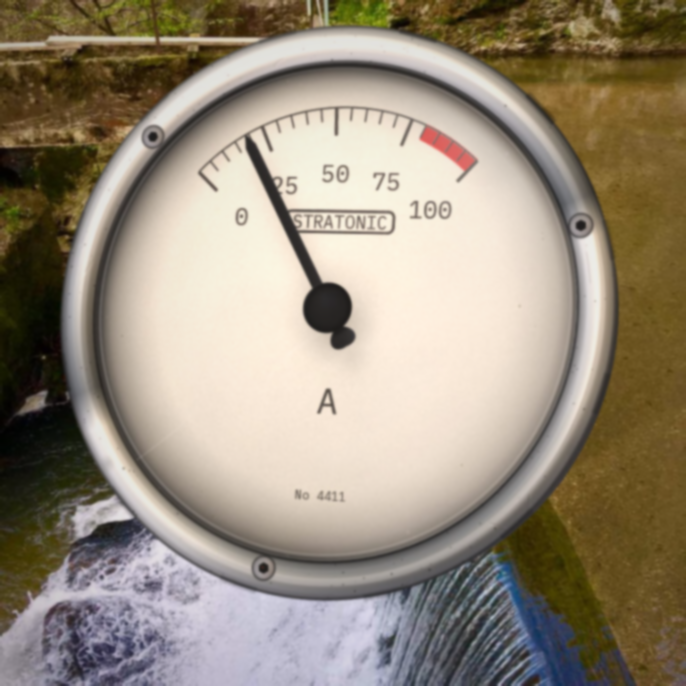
20 A
